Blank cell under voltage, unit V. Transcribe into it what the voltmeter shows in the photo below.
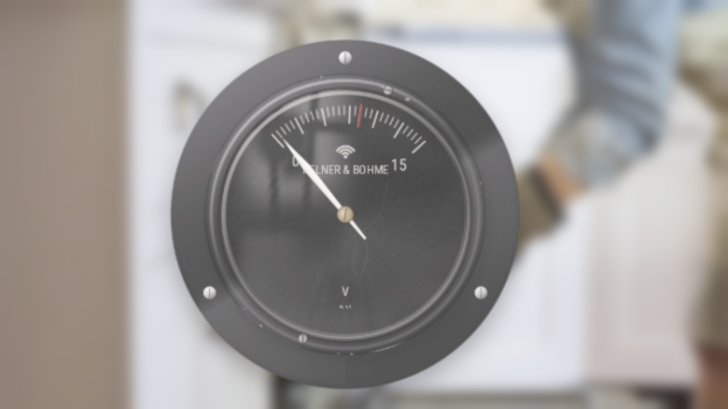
0.5 V
